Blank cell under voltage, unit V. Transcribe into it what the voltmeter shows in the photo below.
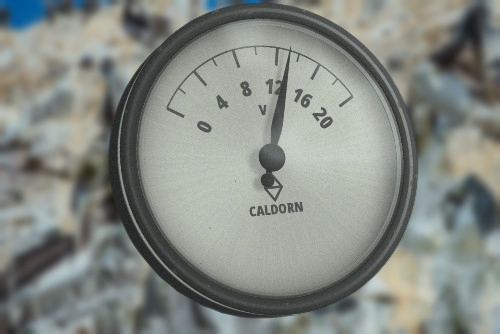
13 V
